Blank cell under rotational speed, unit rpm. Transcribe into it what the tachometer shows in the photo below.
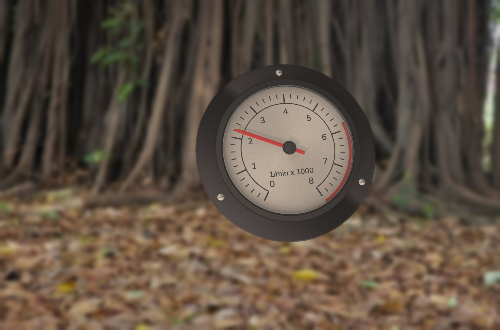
2200 rpm
